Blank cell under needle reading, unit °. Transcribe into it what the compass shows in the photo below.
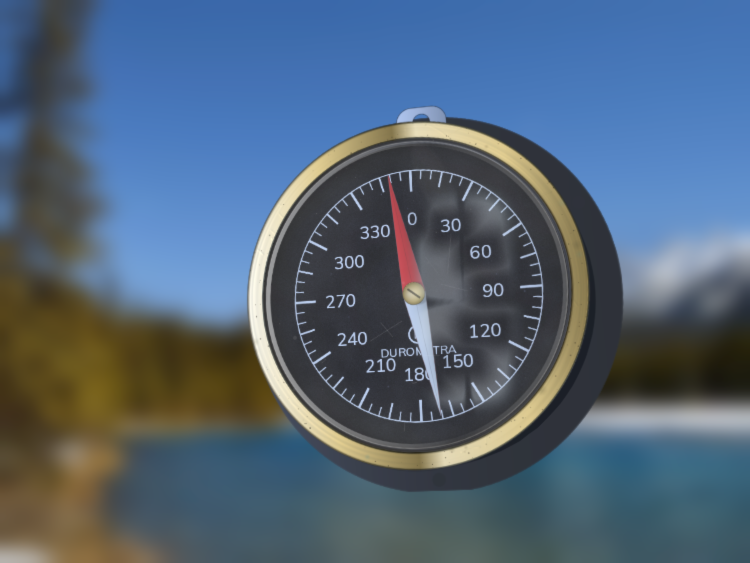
350 °
